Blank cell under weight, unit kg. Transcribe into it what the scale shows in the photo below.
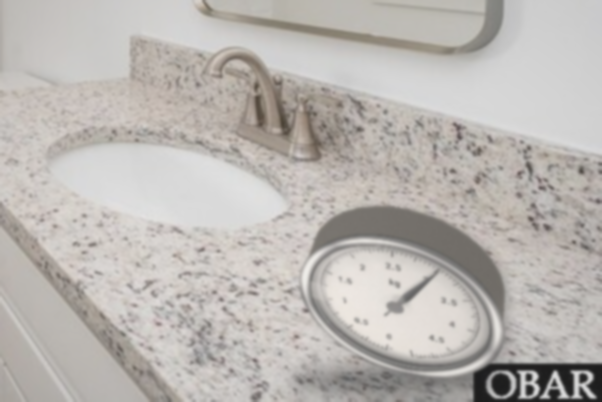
3 kg
